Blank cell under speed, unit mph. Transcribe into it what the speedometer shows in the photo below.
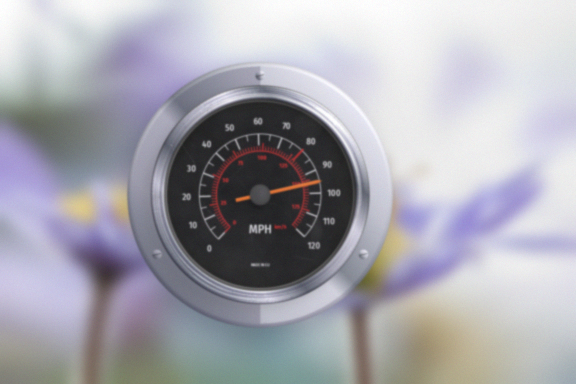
95 mph
